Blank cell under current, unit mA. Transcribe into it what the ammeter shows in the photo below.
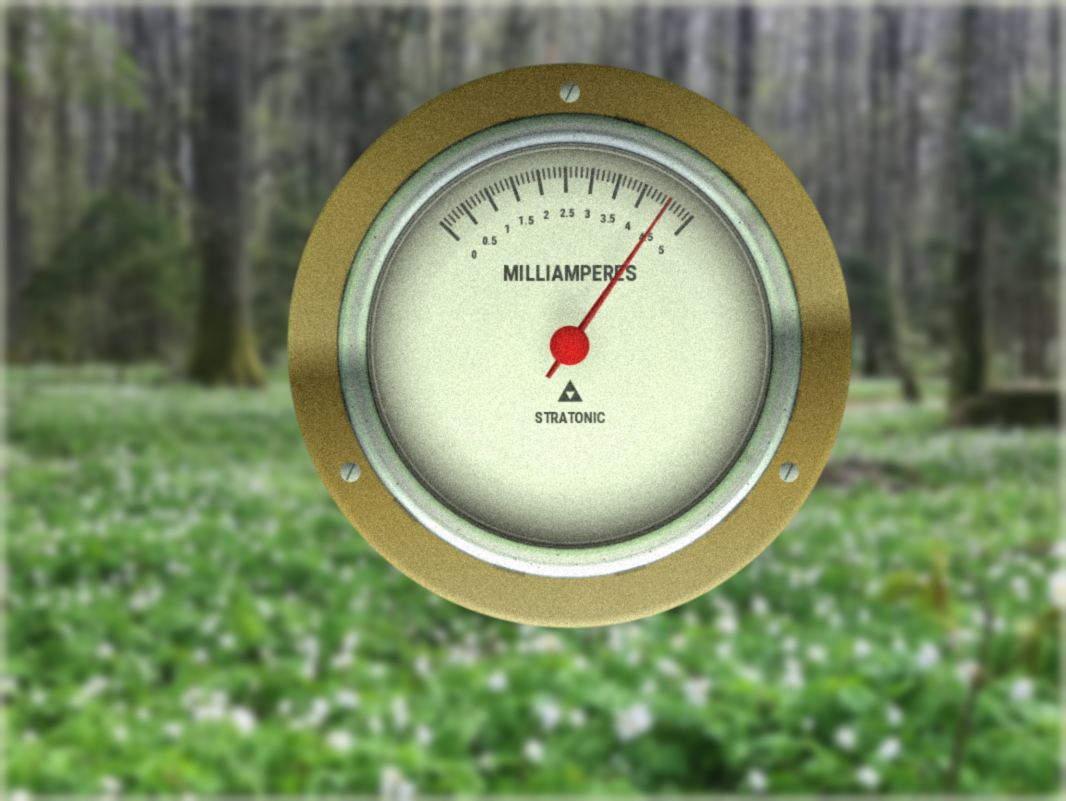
4.5 mA
